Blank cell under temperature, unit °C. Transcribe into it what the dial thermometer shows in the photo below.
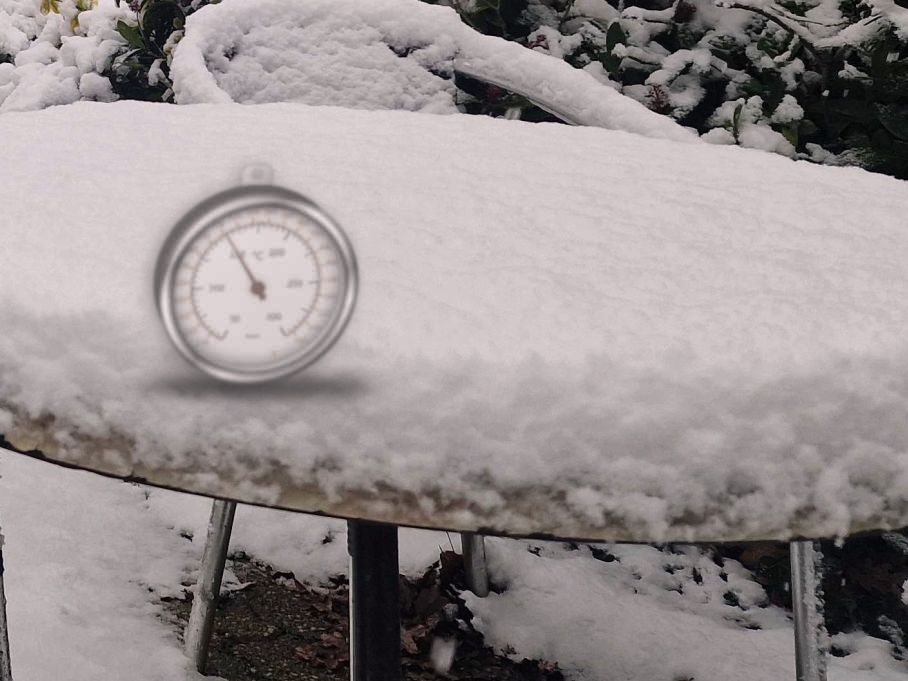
150 °C
